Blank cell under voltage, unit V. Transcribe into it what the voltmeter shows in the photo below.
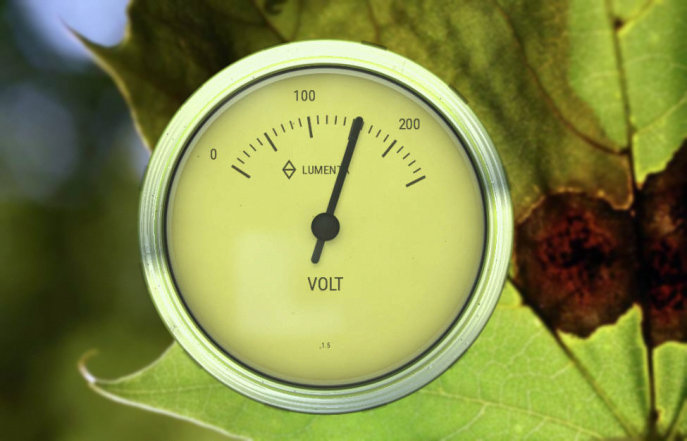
155 V
